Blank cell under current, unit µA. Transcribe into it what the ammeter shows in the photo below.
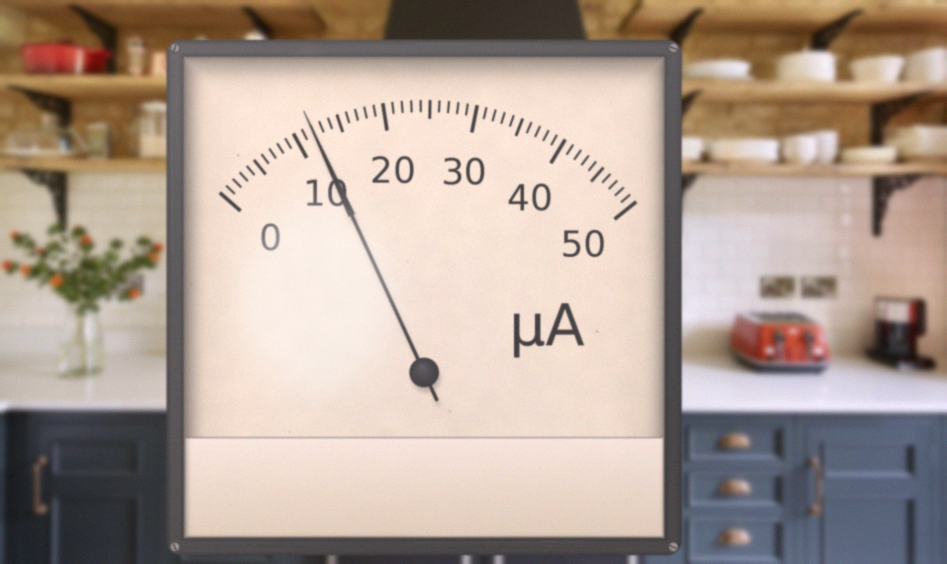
12 µA
